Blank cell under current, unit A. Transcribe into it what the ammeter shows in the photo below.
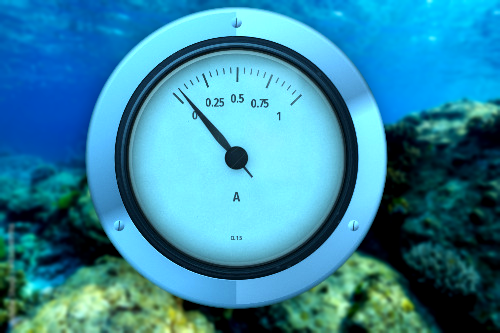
0.05 A
